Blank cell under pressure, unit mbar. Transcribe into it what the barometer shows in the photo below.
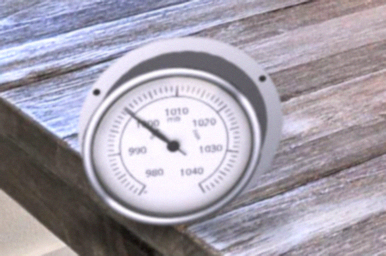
1000 mbar
